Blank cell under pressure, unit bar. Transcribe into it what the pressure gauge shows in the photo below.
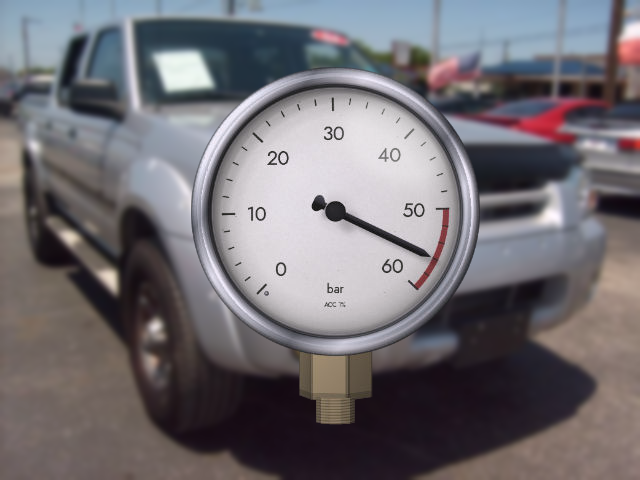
56 bar
